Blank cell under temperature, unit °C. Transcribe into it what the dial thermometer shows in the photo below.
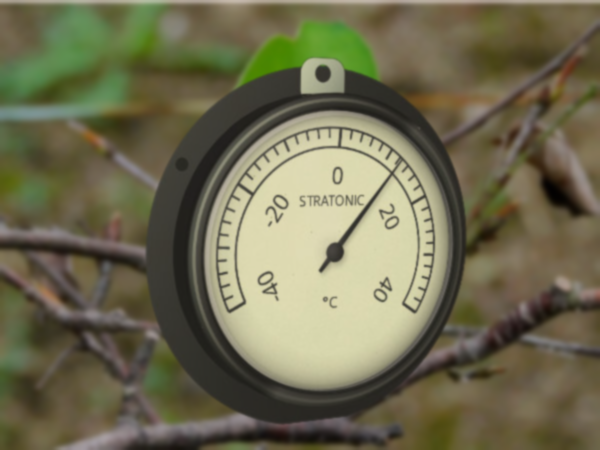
12 °C
